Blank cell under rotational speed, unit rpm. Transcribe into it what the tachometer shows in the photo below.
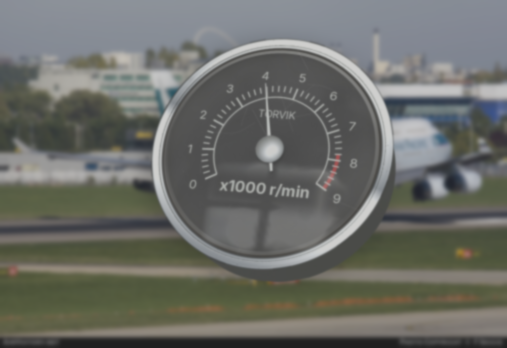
4000 rpm
